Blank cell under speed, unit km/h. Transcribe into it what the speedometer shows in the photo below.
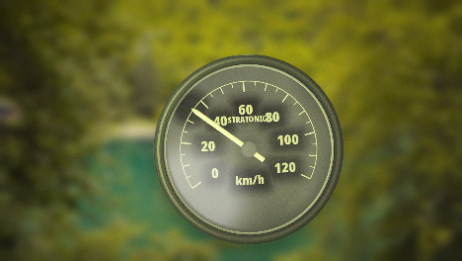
35 km/h
